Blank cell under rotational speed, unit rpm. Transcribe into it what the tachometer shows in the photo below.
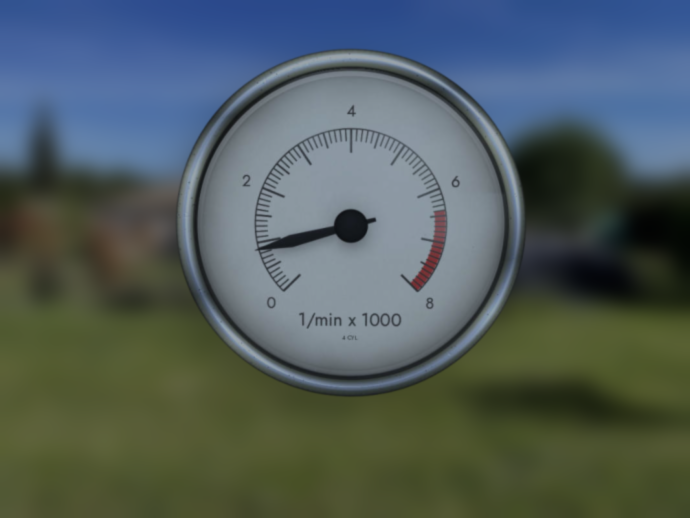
900 rpm
